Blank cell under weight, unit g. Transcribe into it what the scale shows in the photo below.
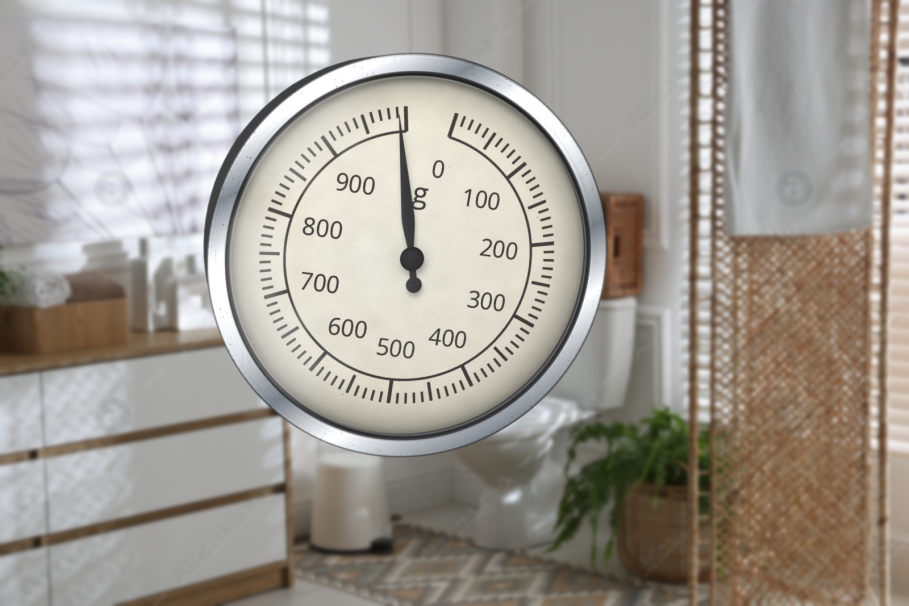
990 g
